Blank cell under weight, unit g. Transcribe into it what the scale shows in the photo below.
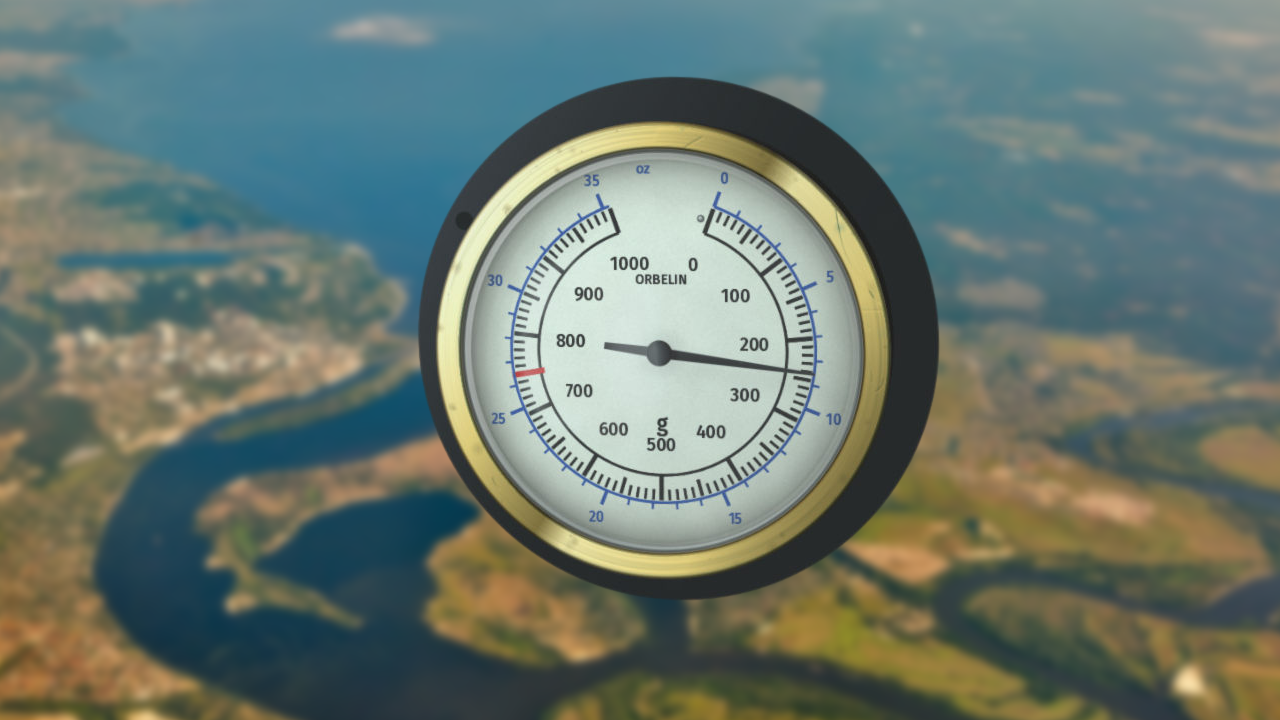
240 g
